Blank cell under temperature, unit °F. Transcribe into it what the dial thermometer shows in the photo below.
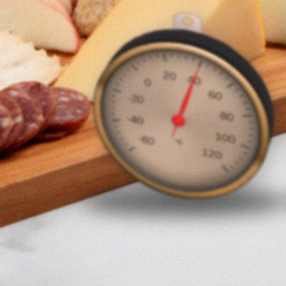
40 °F
